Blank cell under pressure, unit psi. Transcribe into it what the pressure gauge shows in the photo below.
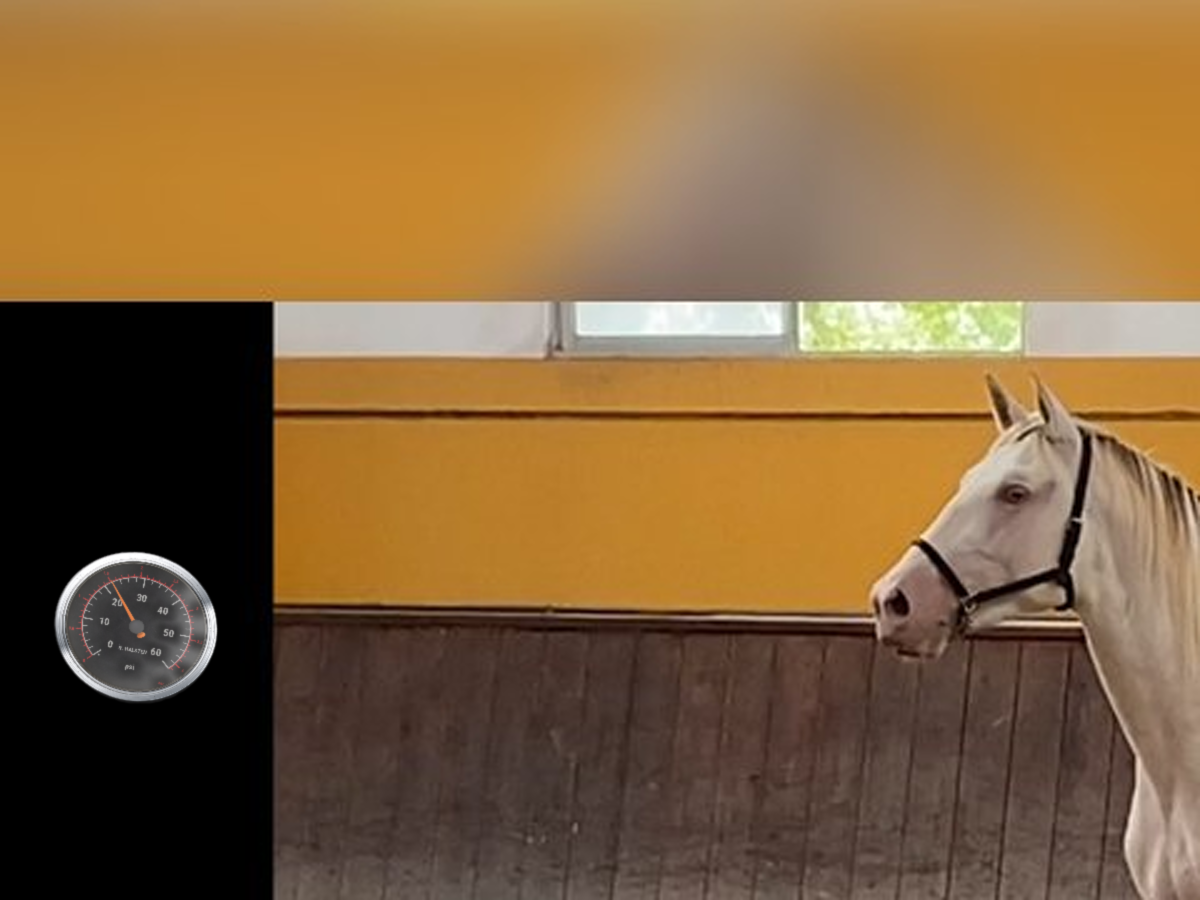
22 psi
